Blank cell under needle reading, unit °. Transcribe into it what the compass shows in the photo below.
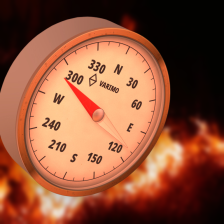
290 °
